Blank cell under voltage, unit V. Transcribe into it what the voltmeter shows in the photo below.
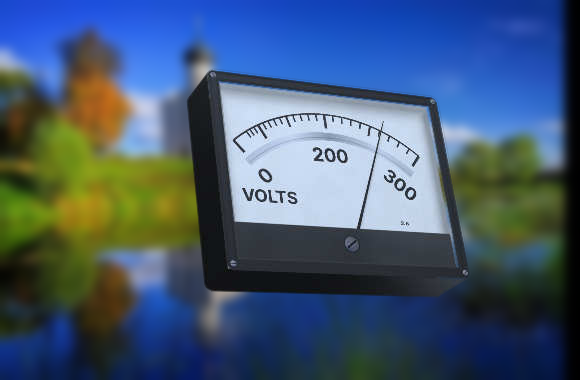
260 V
